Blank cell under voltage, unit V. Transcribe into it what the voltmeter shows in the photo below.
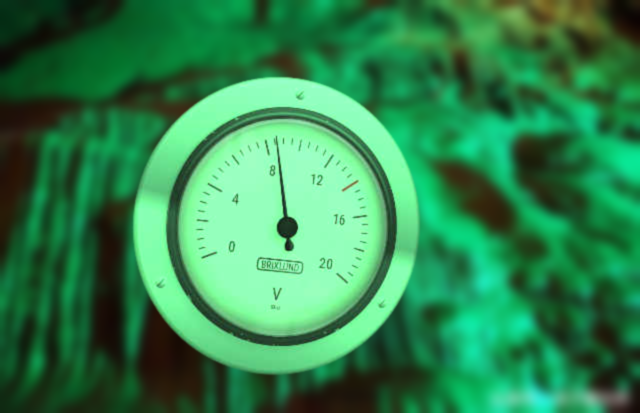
8.5 V
